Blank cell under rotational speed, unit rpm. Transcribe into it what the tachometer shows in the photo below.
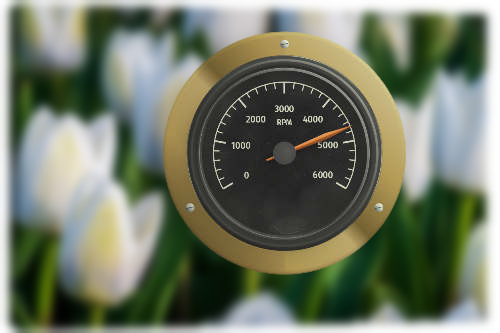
4700 rpm
